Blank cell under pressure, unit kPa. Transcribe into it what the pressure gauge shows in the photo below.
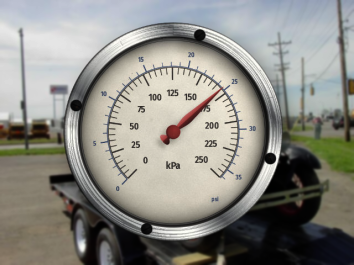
170 kPa
